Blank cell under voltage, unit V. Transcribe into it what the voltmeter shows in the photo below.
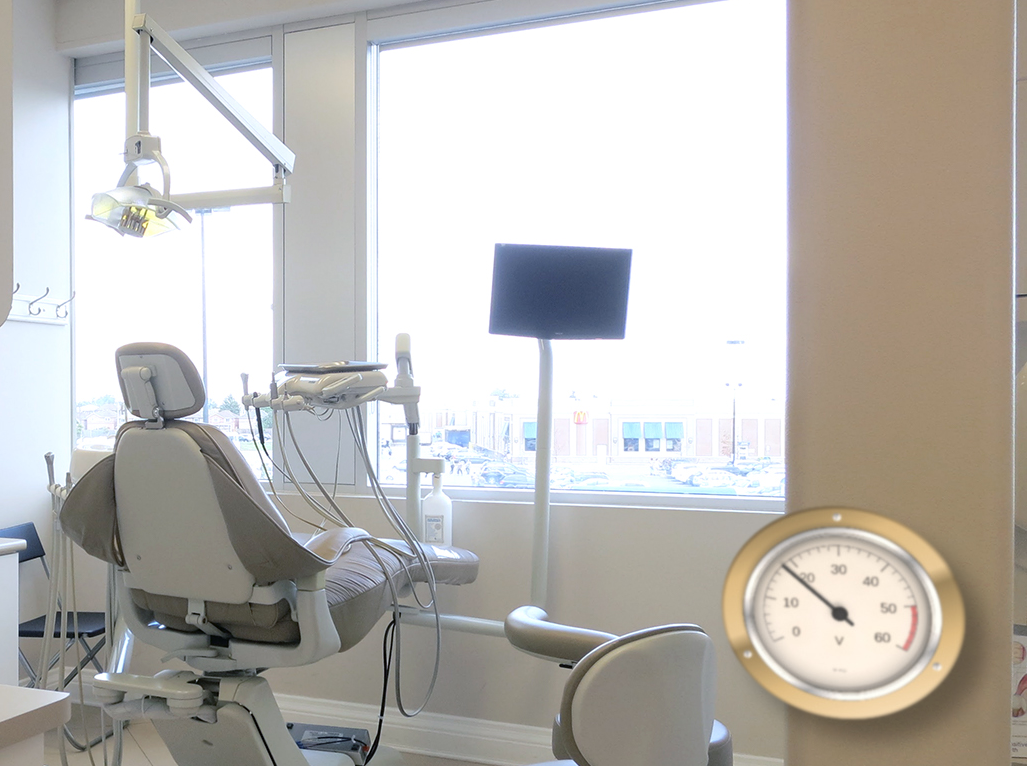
18 V
